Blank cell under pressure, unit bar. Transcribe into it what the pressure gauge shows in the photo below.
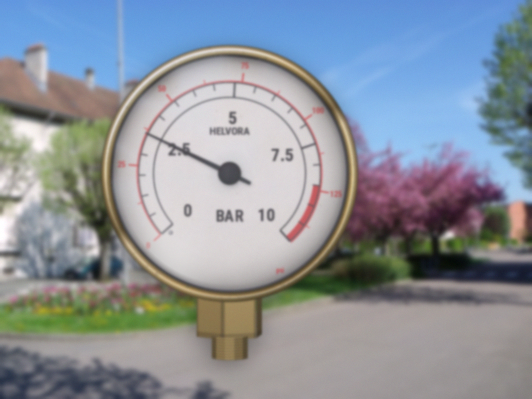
2.5 bar
